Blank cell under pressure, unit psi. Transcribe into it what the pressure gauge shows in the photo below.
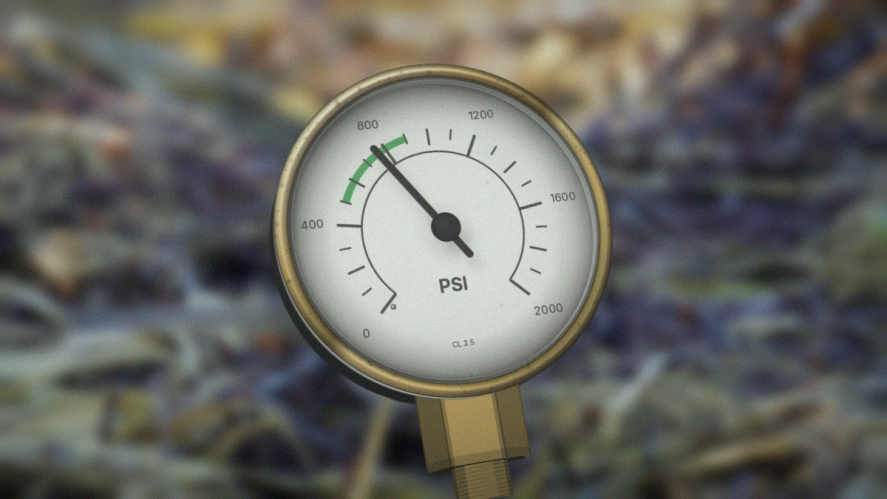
750 psi
